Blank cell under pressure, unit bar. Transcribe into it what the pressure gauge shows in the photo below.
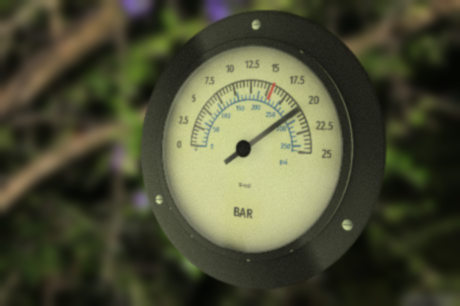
20 bar
